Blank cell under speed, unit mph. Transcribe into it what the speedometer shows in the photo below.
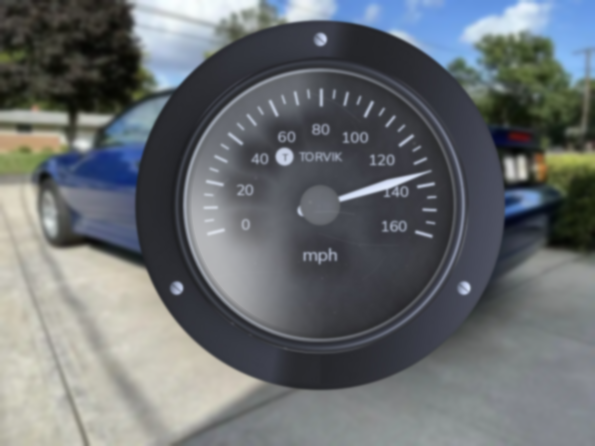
135 mph
